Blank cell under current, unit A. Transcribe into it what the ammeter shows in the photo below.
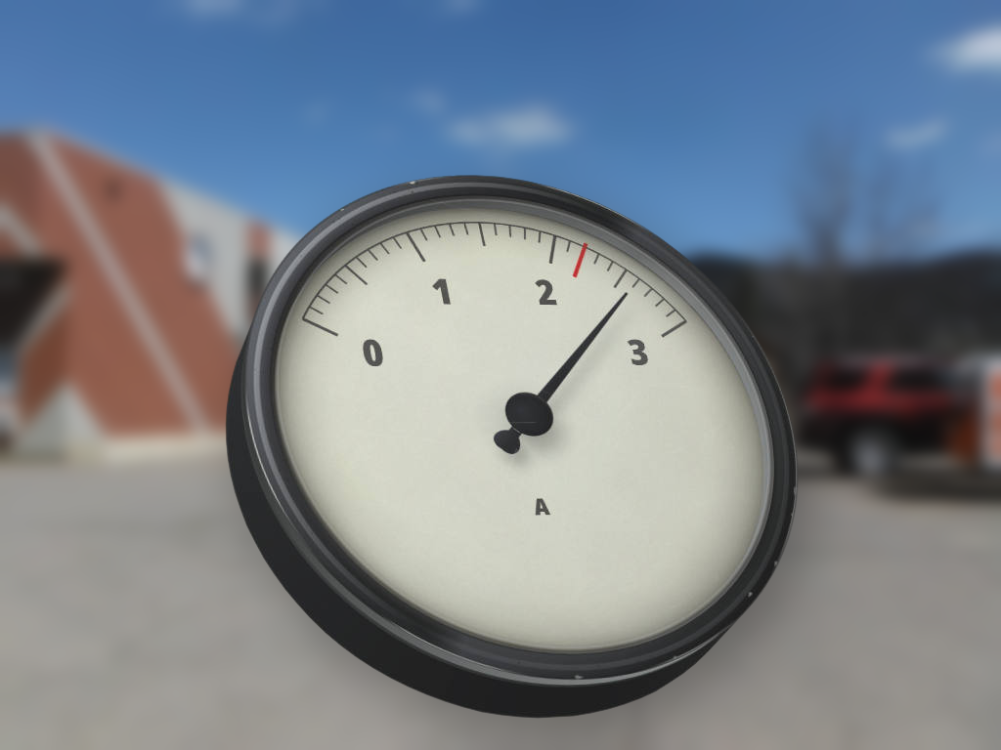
2.6 A
